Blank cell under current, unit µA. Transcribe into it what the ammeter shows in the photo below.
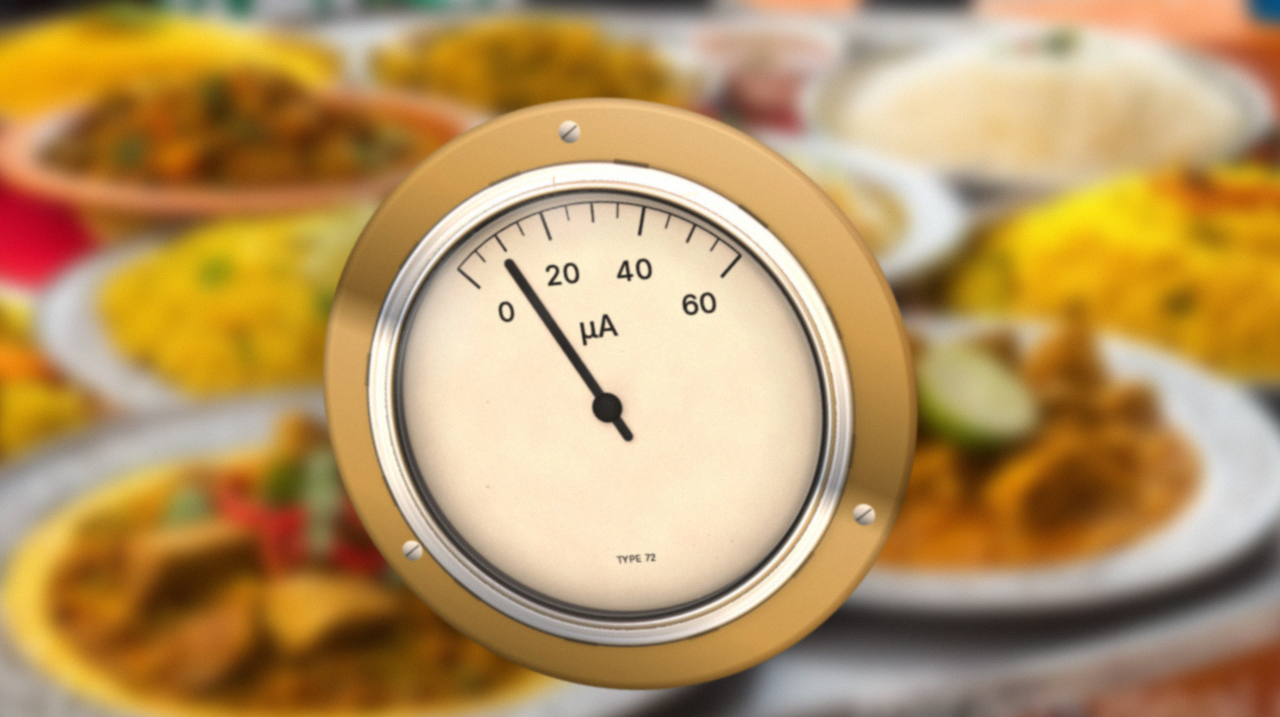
10 µA
